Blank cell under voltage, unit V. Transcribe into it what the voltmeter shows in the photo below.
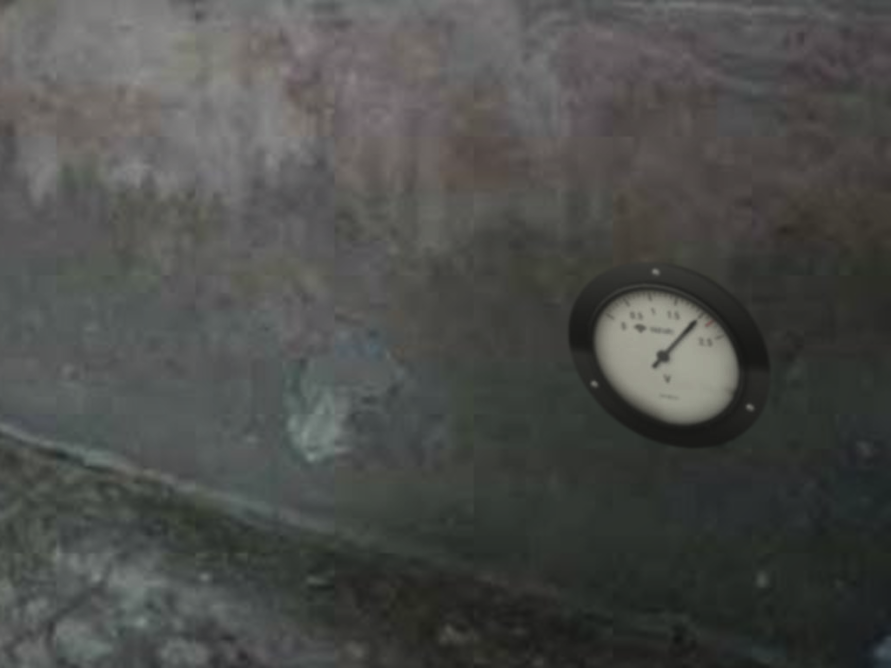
2 V
